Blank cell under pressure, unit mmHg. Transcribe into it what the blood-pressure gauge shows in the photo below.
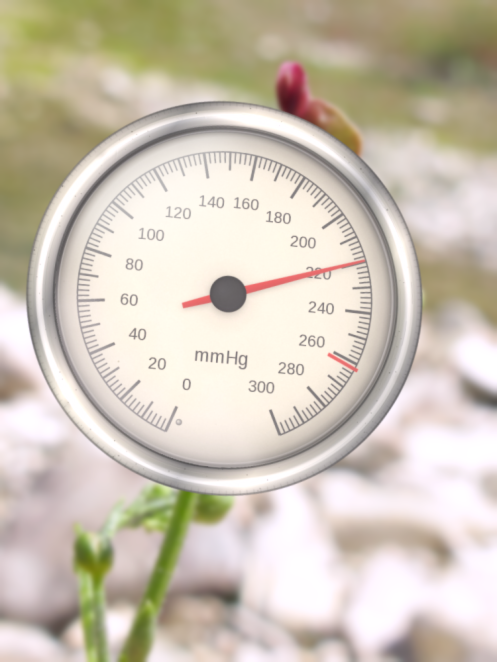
220 mmHg
